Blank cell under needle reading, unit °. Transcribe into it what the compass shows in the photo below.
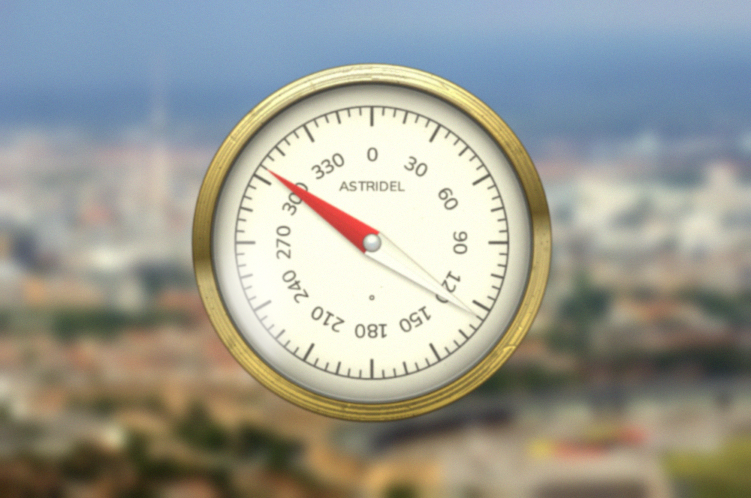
305 °
